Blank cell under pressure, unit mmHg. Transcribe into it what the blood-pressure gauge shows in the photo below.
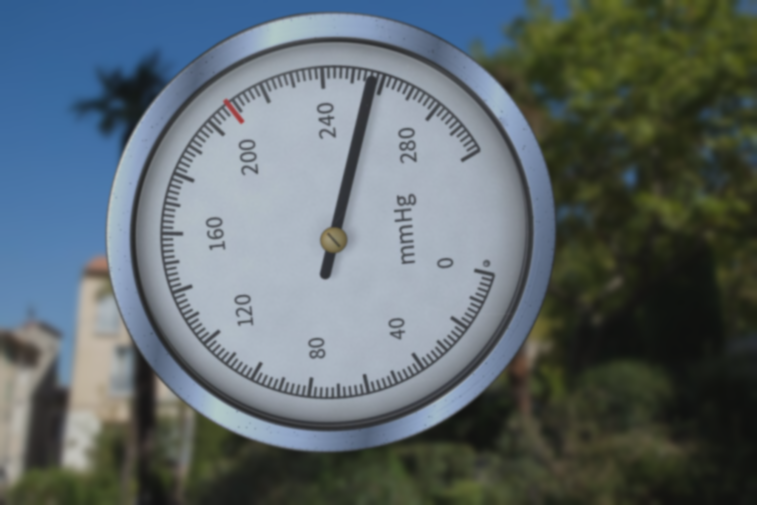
256 mmHg
